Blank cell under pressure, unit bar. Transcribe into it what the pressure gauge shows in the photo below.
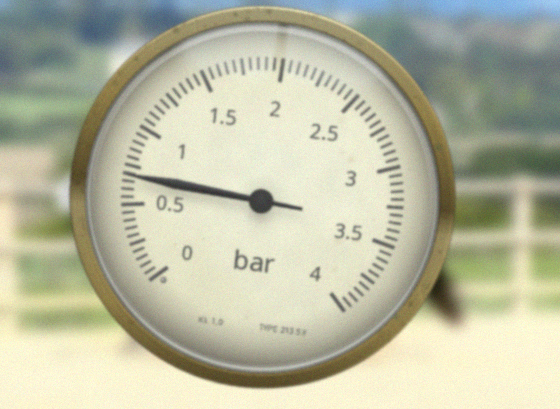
0.7 bar
